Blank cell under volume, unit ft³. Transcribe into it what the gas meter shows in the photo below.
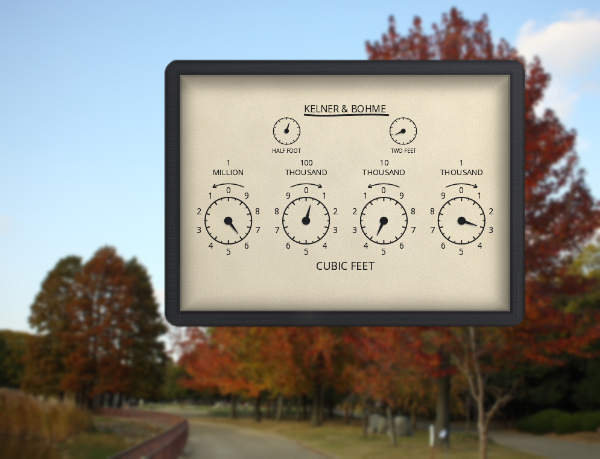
604300 ft³
